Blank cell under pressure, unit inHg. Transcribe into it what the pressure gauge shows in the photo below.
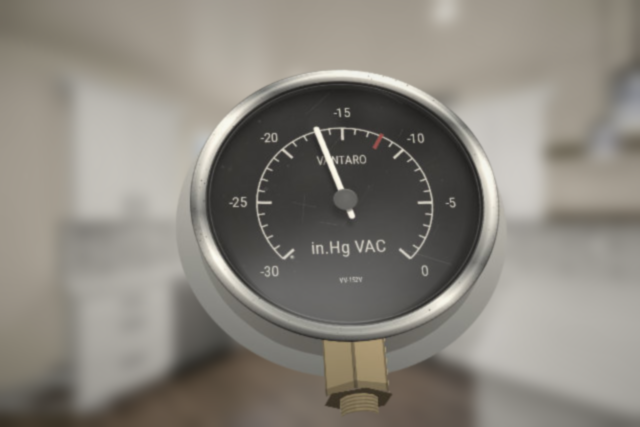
-17 inHg
